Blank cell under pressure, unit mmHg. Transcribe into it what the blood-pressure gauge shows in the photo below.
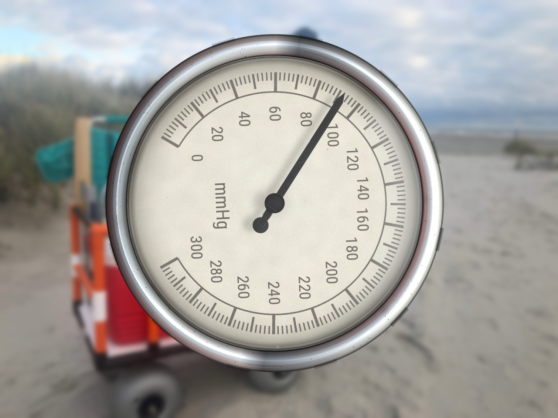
92 mmHg
